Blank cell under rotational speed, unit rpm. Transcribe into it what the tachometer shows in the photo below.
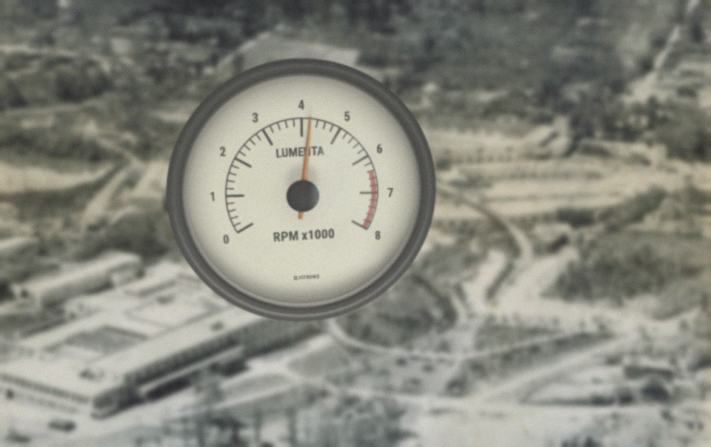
4200 rpm
